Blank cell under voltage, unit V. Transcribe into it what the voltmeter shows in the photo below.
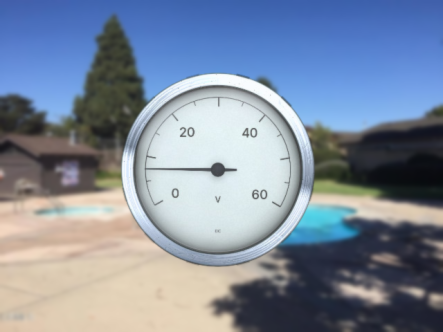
7.5 V
